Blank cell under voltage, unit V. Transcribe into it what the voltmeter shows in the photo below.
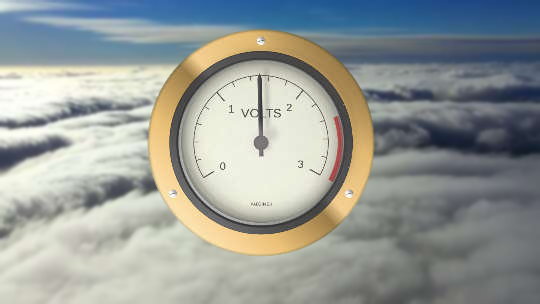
1.5 V
